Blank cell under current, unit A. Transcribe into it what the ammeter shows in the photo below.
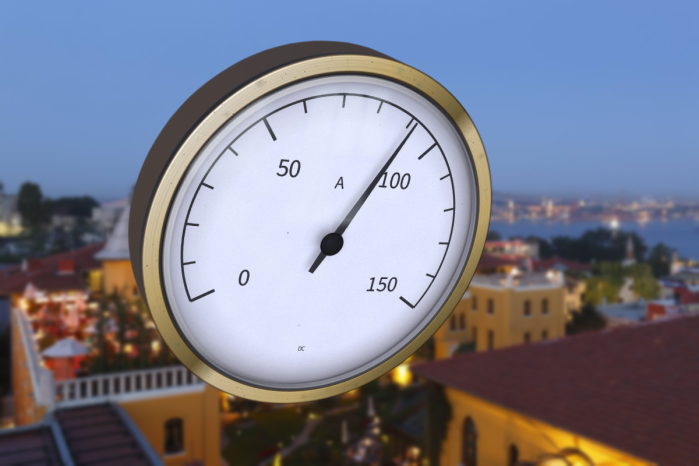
90 A
